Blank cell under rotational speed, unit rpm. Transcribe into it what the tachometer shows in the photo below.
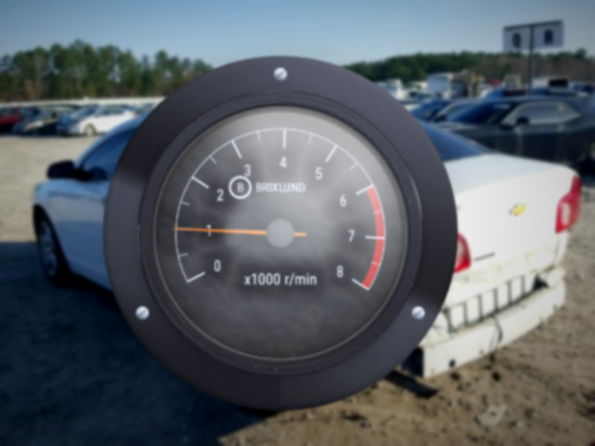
1000 rpm
